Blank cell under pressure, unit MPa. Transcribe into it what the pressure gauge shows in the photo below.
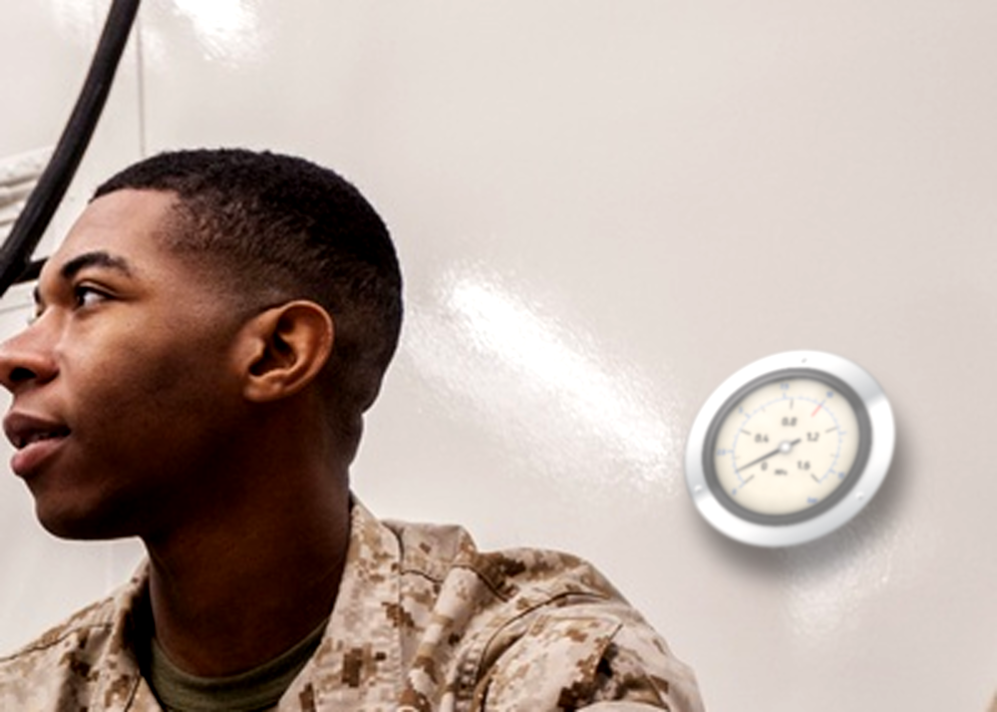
0.1 MPa
